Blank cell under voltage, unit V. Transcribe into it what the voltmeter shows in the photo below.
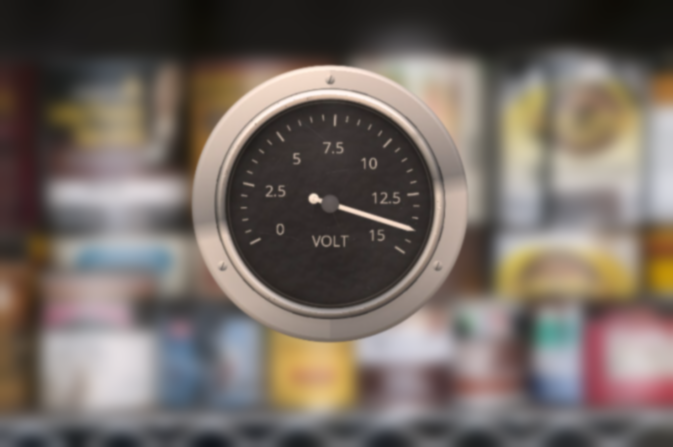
14 V
